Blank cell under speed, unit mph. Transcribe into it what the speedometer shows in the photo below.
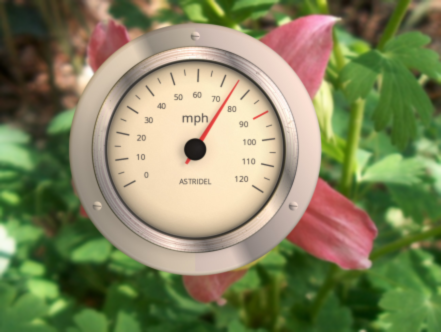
75 mph
